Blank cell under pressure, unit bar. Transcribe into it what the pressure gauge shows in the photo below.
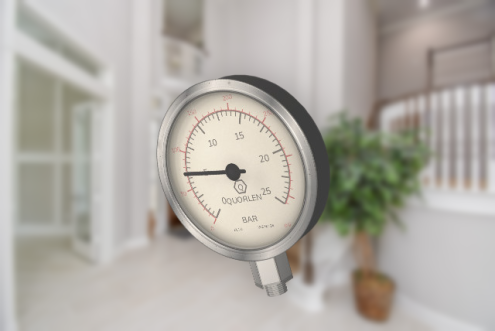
5 bar
